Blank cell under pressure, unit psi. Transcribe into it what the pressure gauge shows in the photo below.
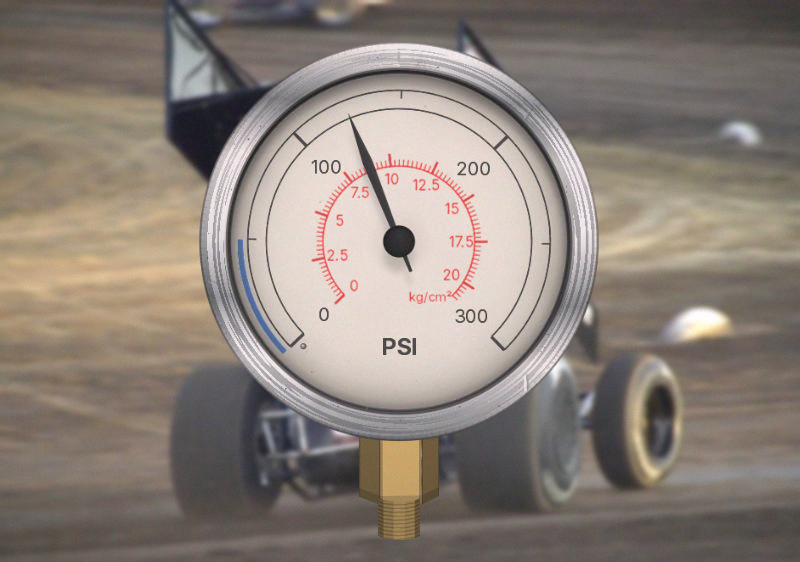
125 psi
